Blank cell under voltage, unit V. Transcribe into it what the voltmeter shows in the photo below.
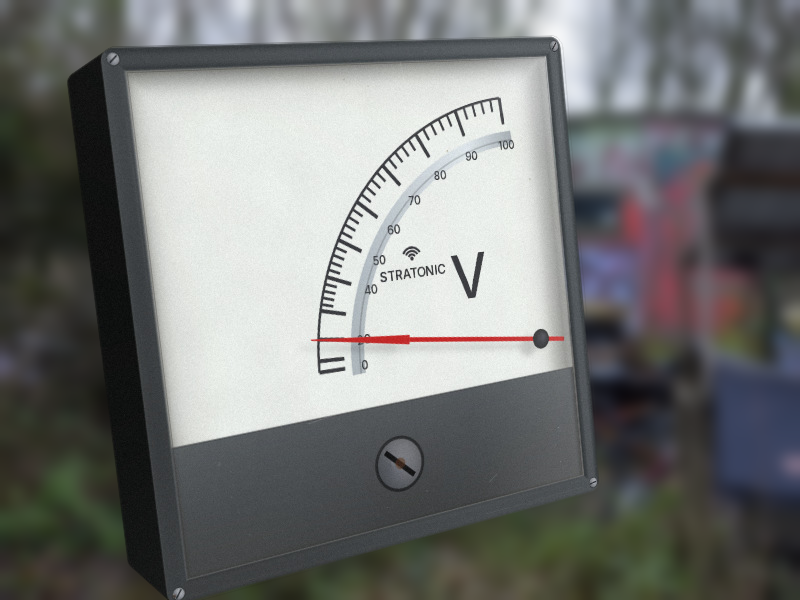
20 V
